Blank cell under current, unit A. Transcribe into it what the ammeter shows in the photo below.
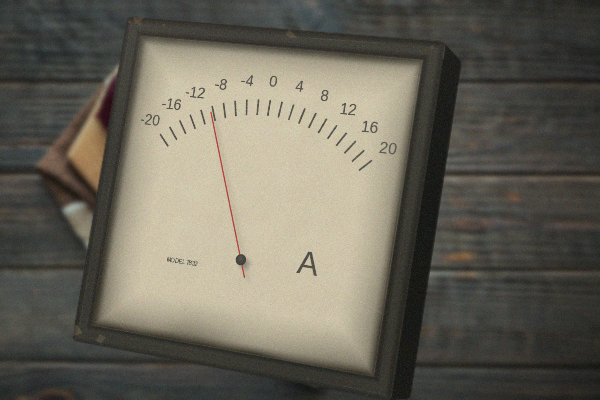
-10 A
